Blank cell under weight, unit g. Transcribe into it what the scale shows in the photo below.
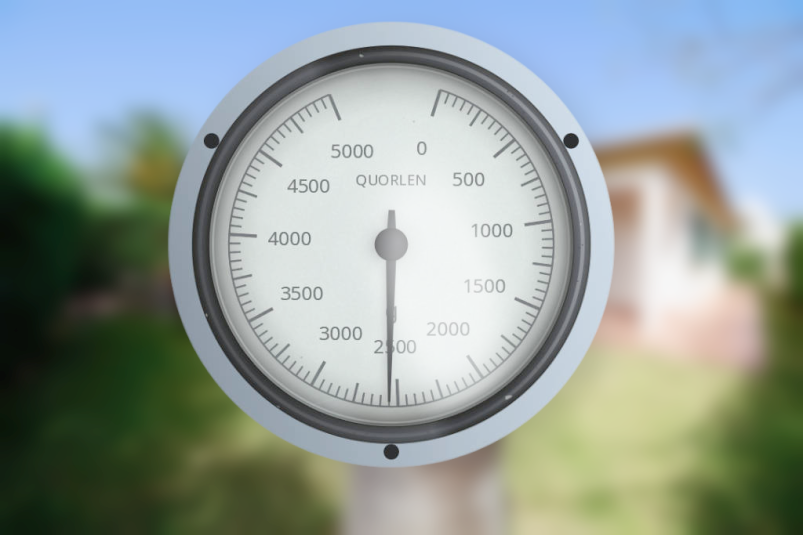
2550 g
